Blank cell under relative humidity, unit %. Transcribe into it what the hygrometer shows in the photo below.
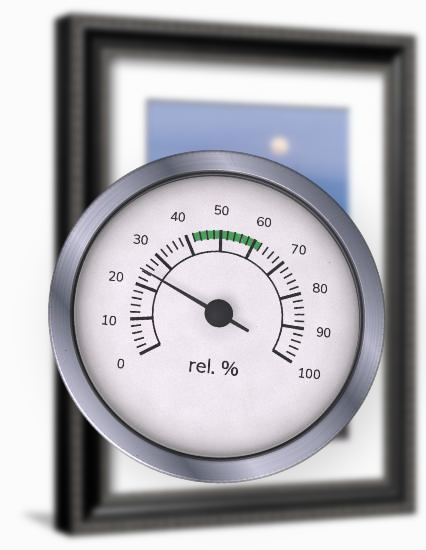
24 %
